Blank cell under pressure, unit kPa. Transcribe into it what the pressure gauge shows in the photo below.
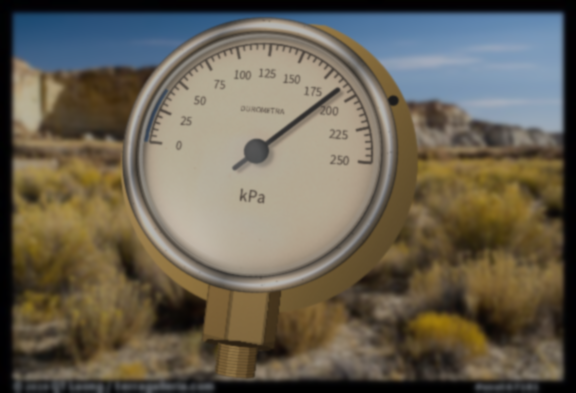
190 kPa
